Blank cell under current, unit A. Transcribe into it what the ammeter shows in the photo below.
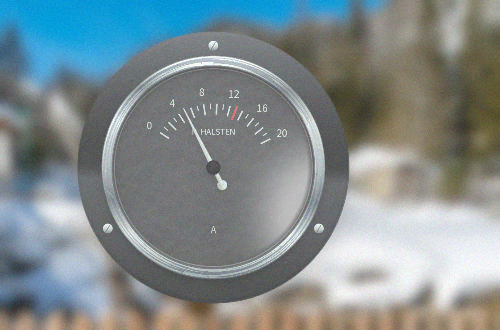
5 A
